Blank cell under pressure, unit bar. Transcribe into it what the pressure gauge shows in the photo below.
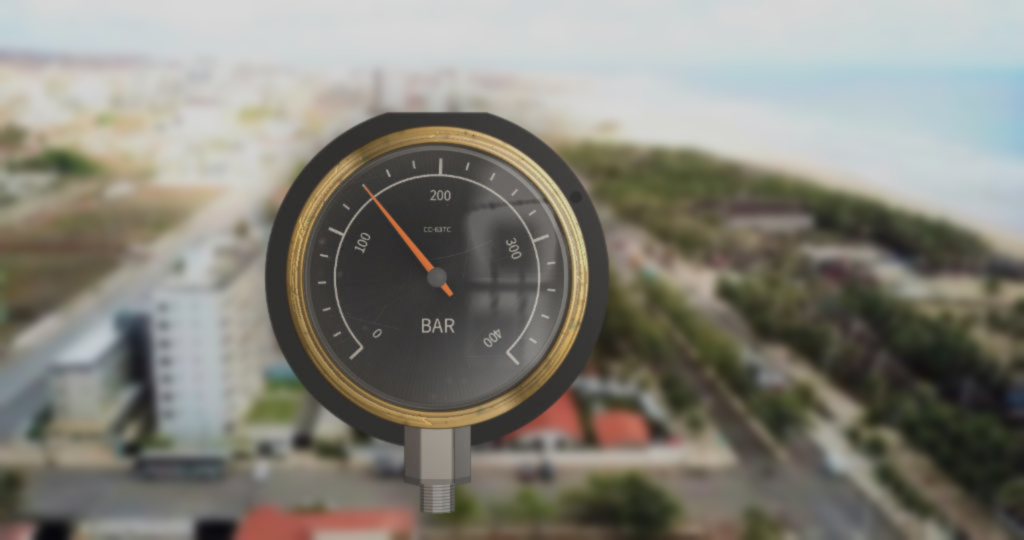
140 bar
